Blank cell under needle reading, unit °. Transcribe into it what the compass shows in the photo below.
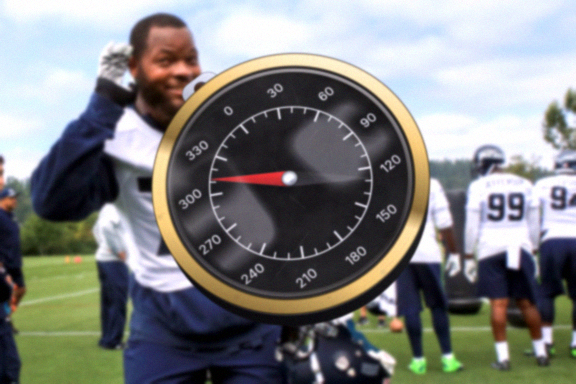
310 °
